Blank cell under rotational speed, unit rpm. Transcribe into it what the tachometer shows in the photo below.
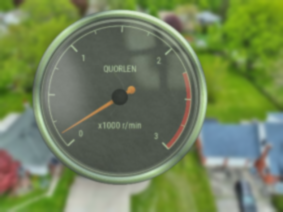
125 rpm
